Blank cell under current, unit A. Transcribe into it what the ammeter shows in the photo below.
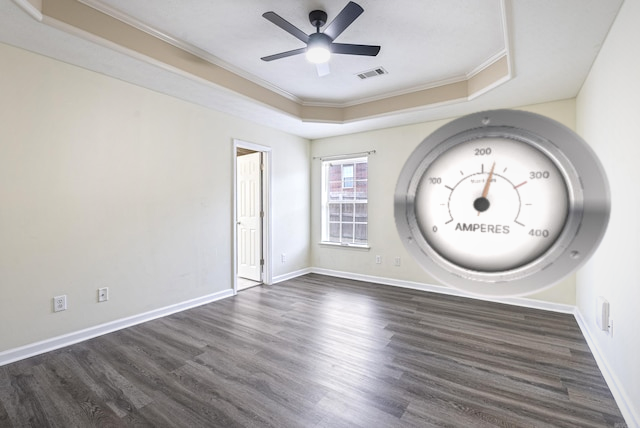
225 A
